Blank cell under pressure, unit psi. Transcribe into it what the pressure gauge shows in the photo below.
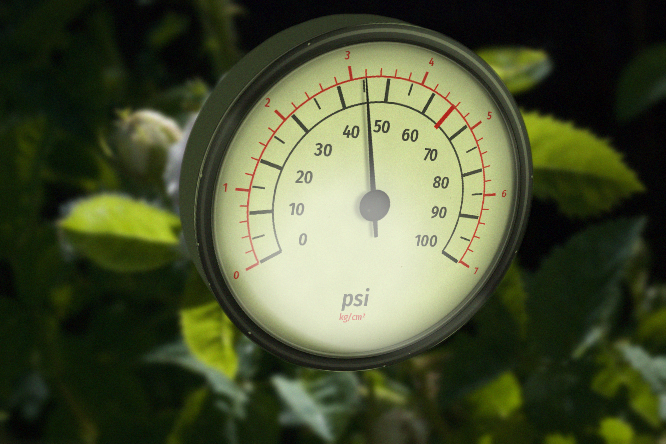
45 psi
